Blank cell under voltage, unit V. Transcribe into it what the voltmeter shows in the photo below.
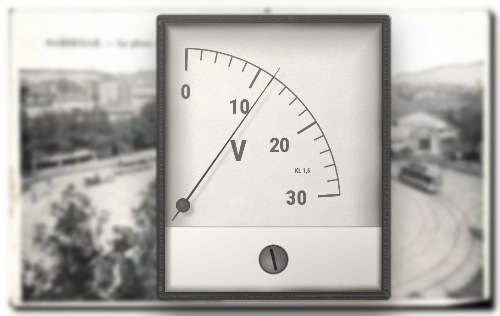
12 V
